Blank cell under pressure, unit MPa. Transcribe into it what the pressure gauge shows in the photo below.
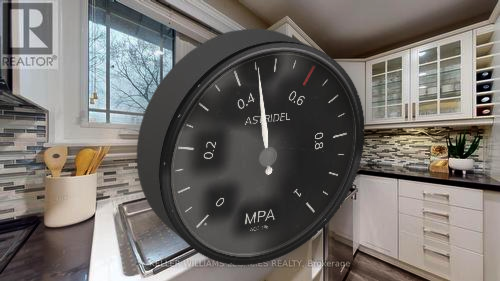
0.45 MPa
